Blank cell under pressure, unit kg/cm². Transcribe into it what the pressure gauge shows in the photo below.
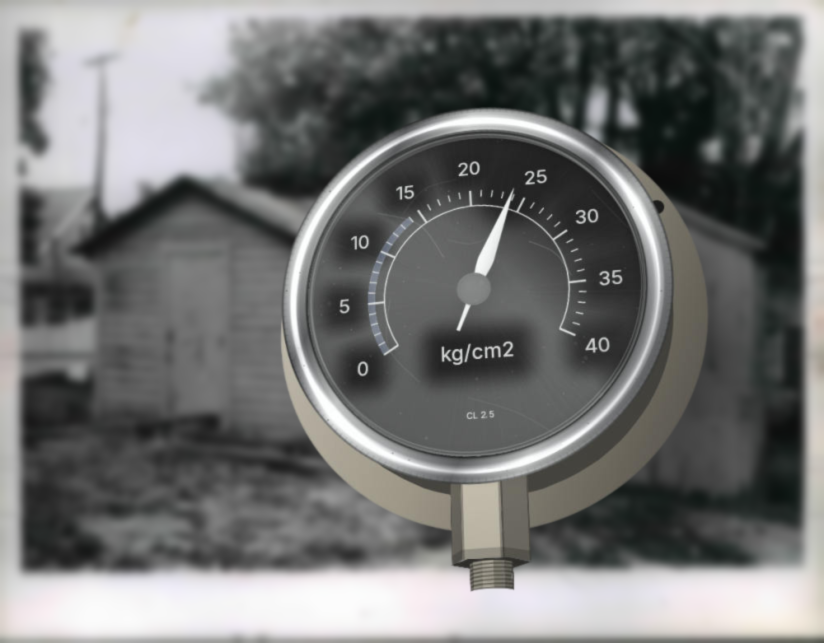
24 kg/cm²
